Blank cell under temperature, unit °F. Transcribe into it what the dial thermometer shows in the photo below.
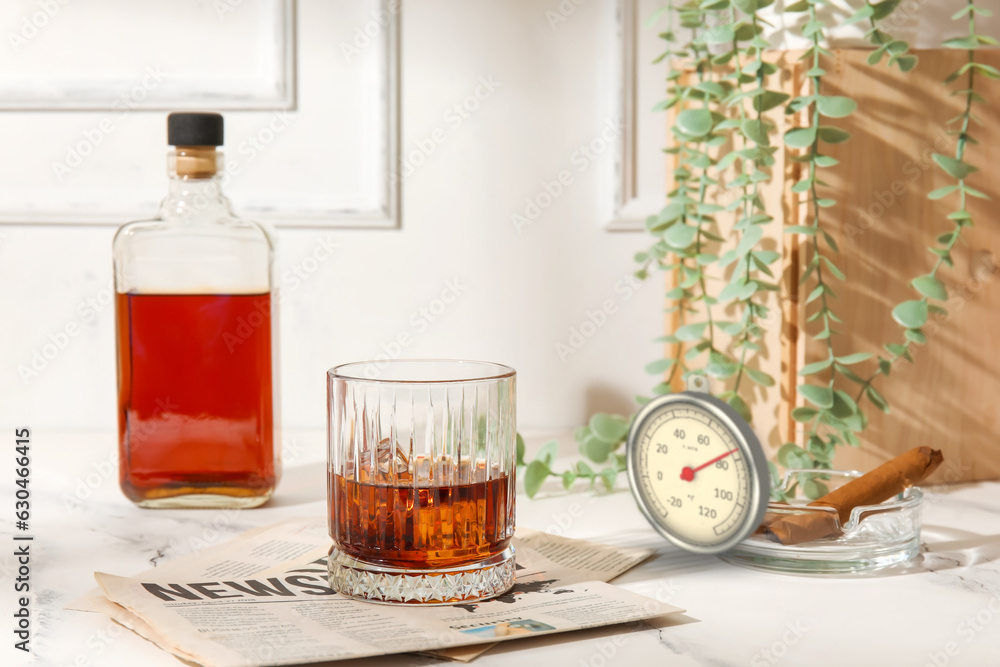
76 °F
